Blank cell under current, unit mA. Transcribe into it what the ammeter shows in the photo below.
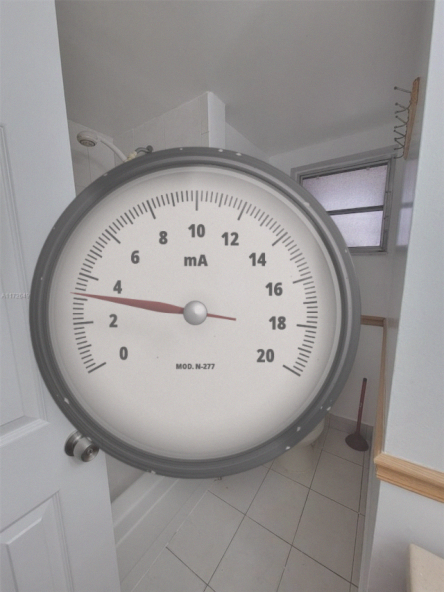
3.2 mA
